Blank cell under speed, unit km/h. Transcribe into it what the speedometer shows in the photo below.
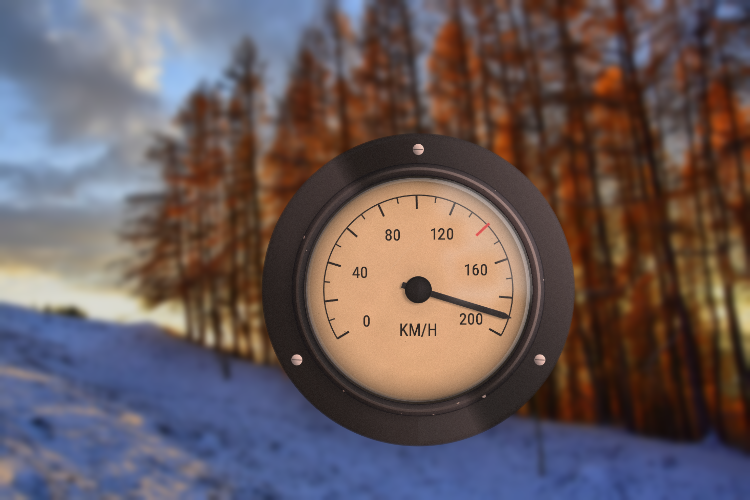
190 km/h
